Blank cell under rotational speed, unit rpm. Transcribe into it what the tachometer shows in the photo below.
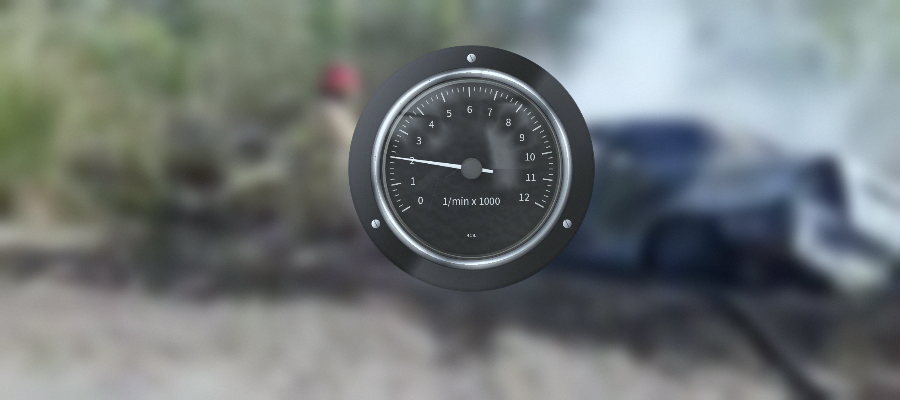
2000 rpm
